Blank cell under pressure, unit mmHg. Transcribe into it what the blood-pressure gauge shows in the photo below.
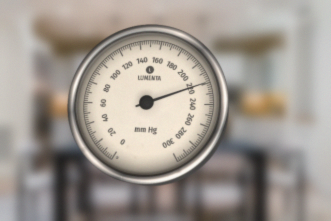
220 mmHg
